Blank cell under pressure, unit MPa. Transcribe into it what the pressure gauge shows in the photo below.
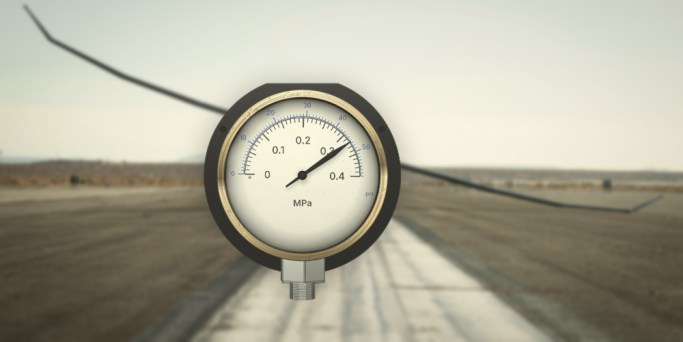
0.32 MPa
